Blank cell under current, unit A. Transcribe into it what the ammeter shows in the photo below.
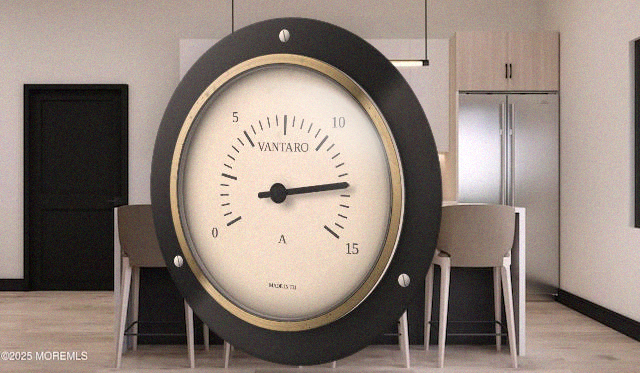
12.5 A
